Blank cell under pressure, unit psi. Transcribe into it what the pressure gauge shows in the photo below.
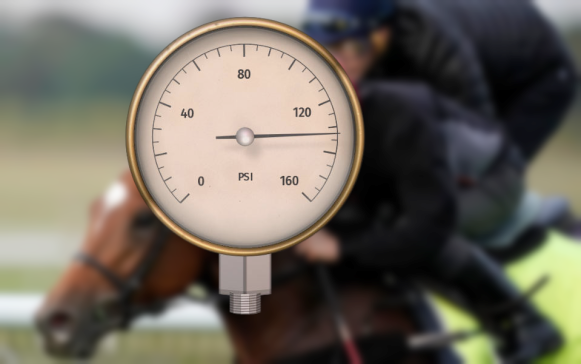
132.5 psi
